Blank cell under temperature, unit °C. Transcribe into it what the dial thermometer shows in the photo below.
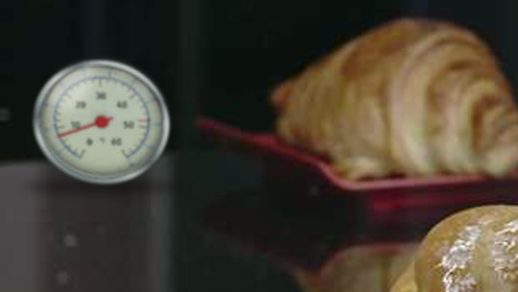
8 °C
